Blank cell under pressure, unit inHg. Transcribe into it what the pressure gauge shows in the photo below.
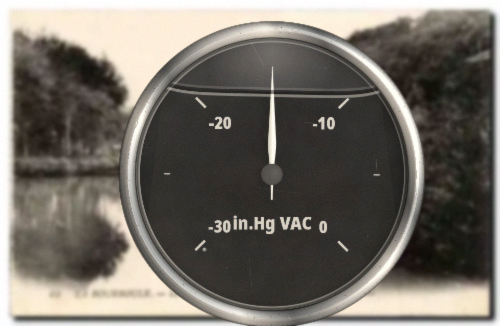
-15 inHg
